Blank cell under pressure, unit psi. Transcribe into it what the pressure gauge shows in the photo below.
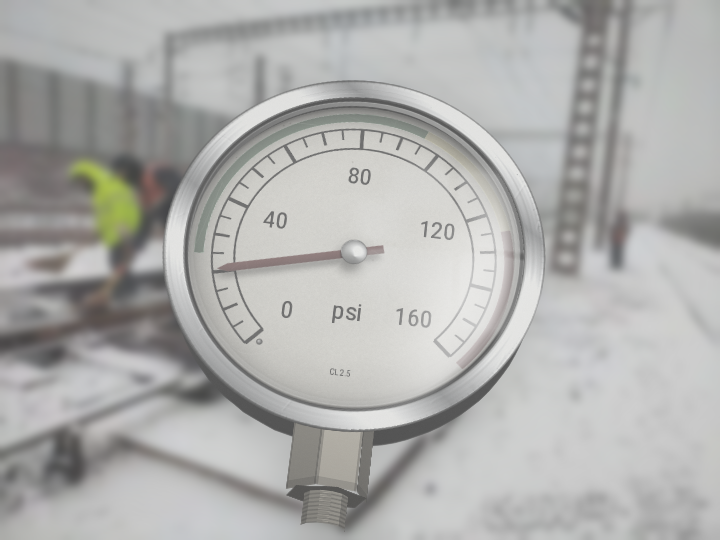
20 psi
